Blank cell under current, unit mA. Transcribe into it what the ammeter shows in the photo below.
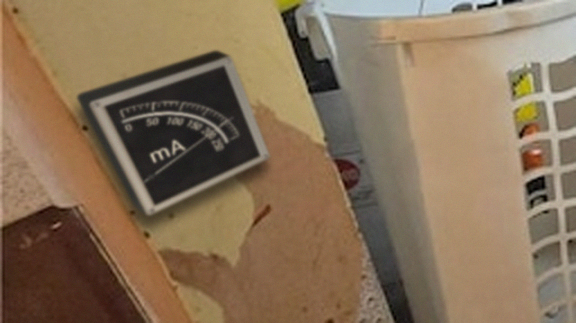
200 mA
